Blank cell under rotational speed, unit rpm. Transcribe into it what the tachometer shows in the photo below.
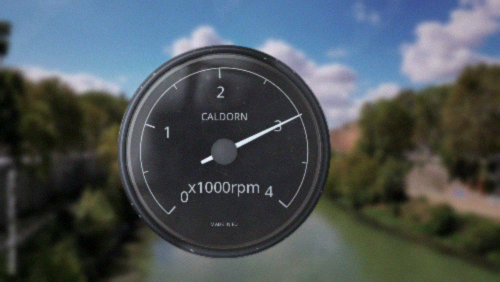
3000 rpm
